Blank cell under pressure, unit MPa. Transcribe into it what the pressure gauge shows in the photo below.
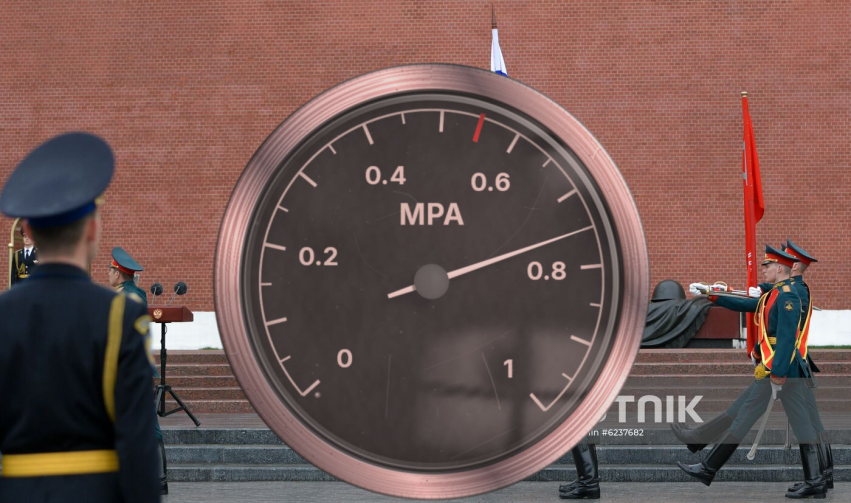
0.75 MPa
